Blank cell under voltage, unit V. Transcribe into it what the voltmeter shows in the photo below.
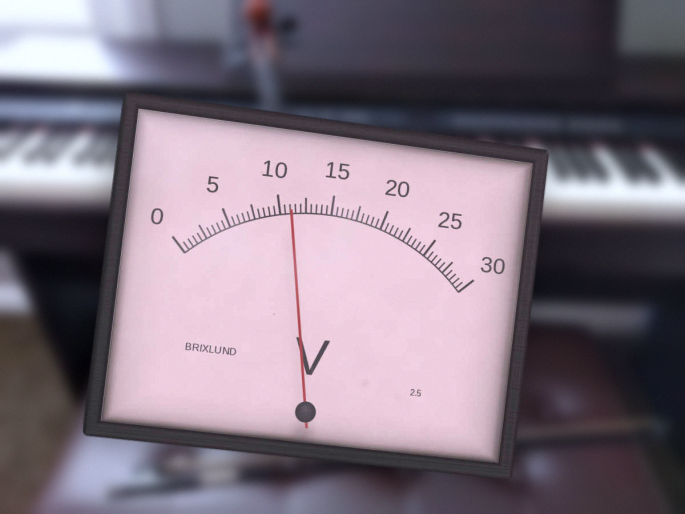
11 V
